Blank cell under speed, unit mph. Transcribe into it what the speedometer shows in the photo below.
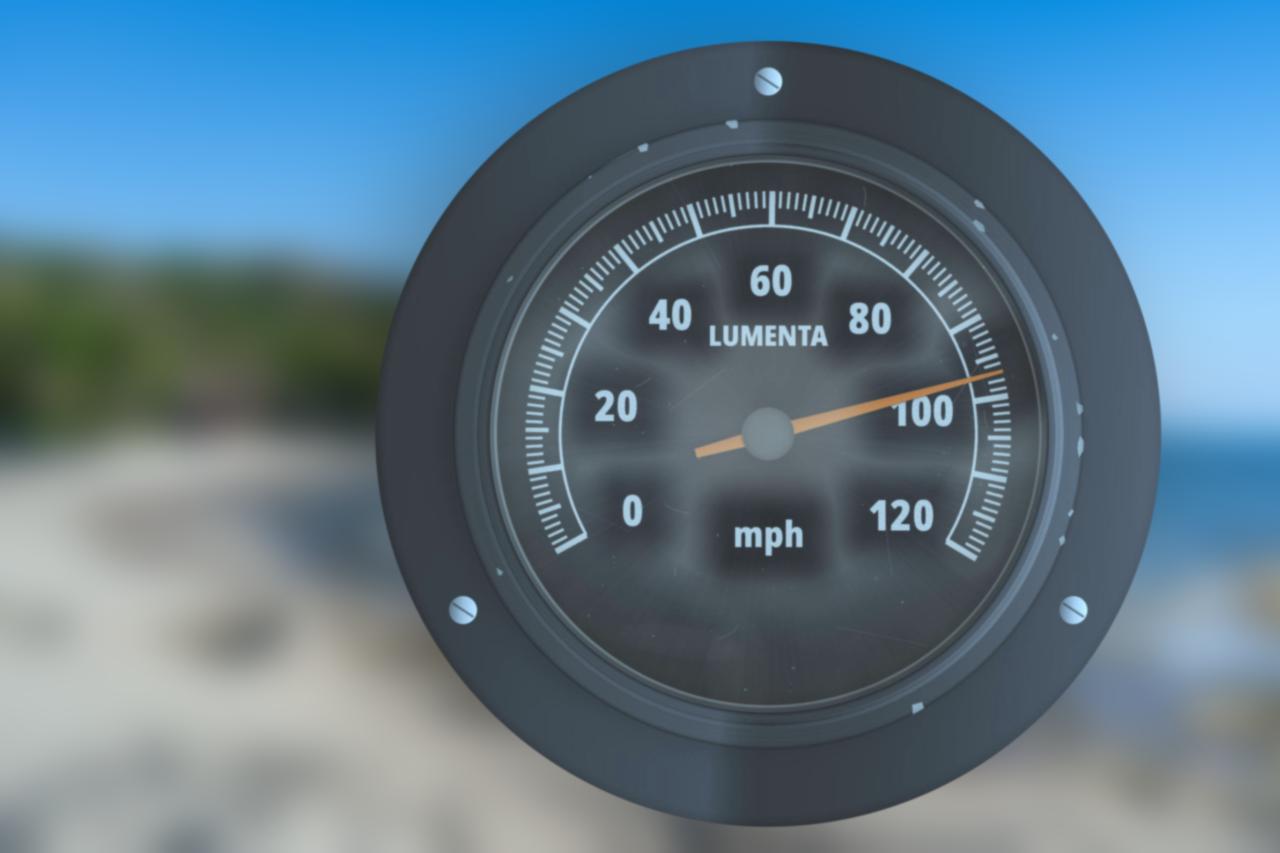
97 mph
